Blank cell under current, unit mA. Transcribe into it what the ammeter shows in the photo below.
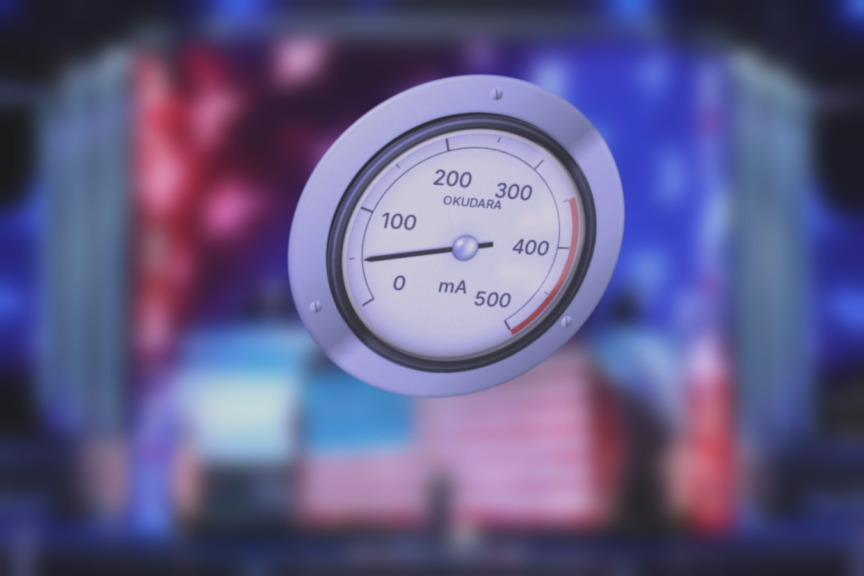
50 mA
